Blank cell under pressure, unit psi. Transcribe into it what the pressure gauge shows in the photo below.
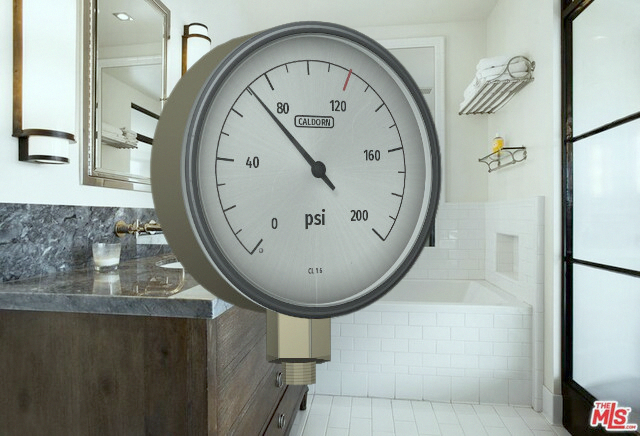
70 psi
